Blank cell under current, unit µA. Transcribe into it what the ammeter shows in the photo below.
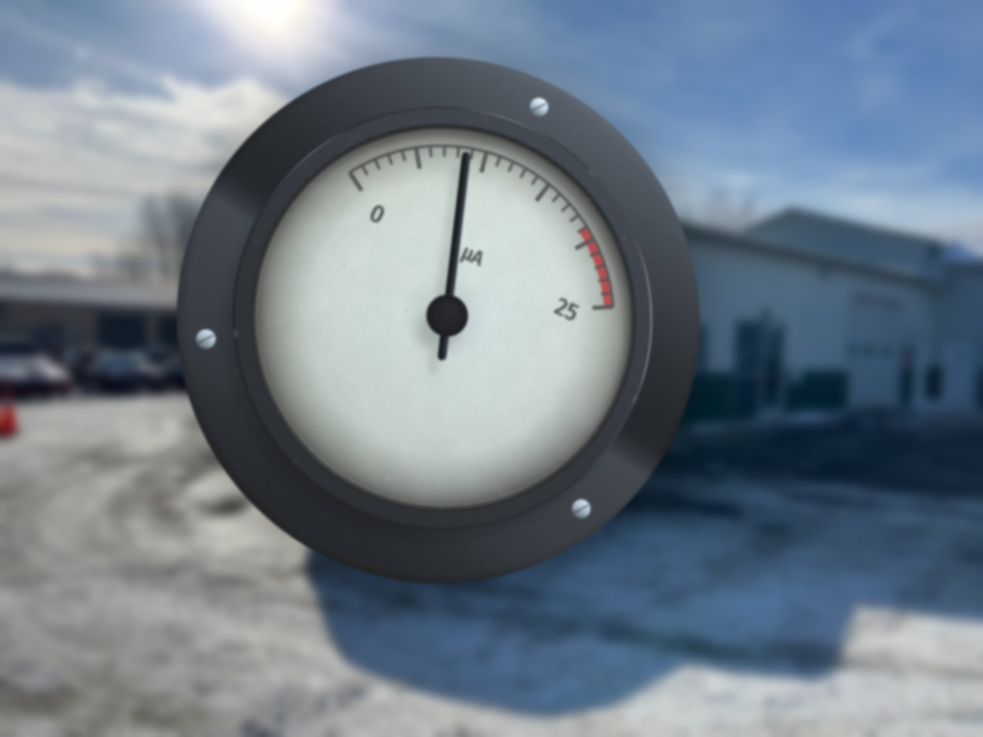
8.5 µA
